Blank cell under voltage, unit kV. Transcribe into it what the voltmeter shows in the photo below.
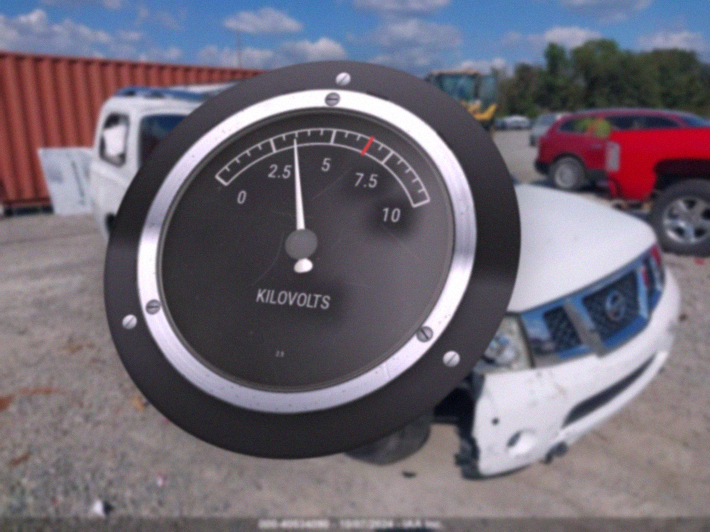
3.5 kV
